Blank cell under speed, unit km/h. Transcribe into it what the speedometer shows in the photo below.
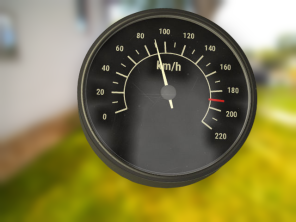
90 km/h
